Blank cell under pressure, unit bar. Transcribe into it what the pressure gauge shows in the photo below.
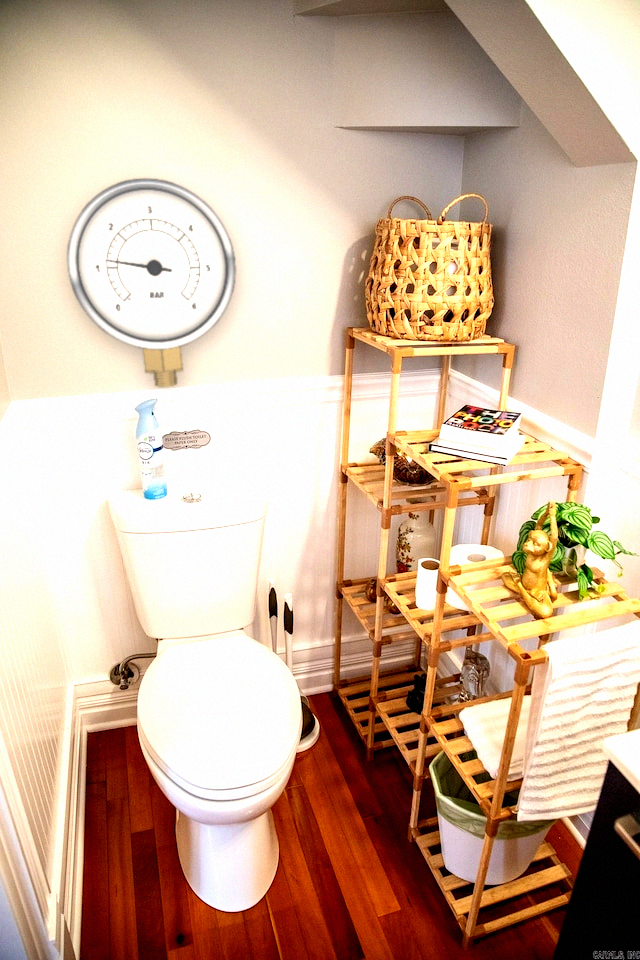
1.2 bar
